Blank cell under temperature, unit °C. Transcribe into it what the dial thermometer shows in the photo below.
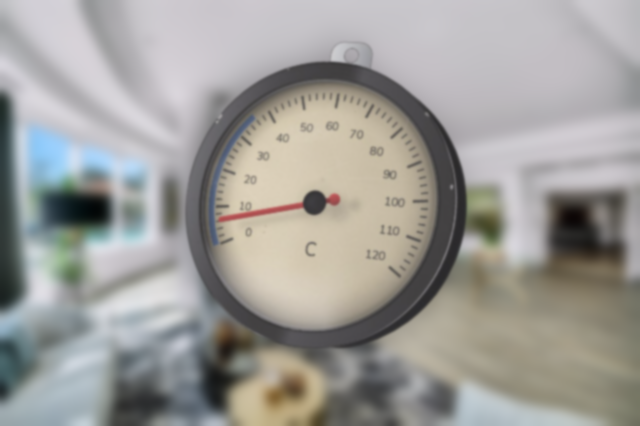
6 °C
